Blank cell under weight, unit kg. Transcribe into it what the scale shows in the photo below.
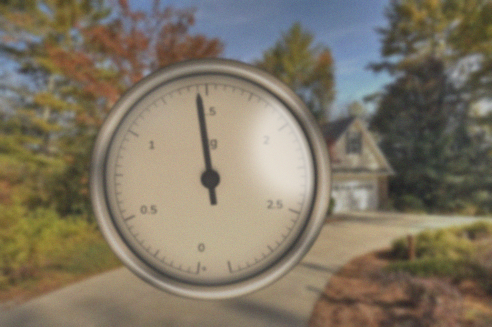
1.45 kg
